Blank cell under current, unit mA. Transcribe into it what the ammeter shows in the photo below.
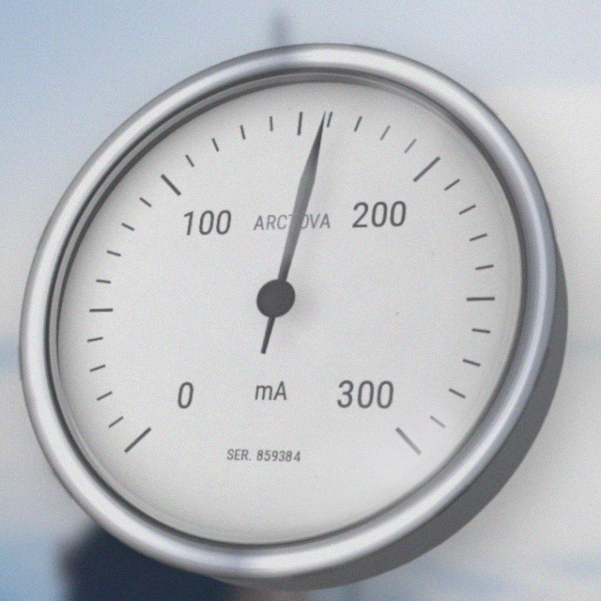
160 mA
